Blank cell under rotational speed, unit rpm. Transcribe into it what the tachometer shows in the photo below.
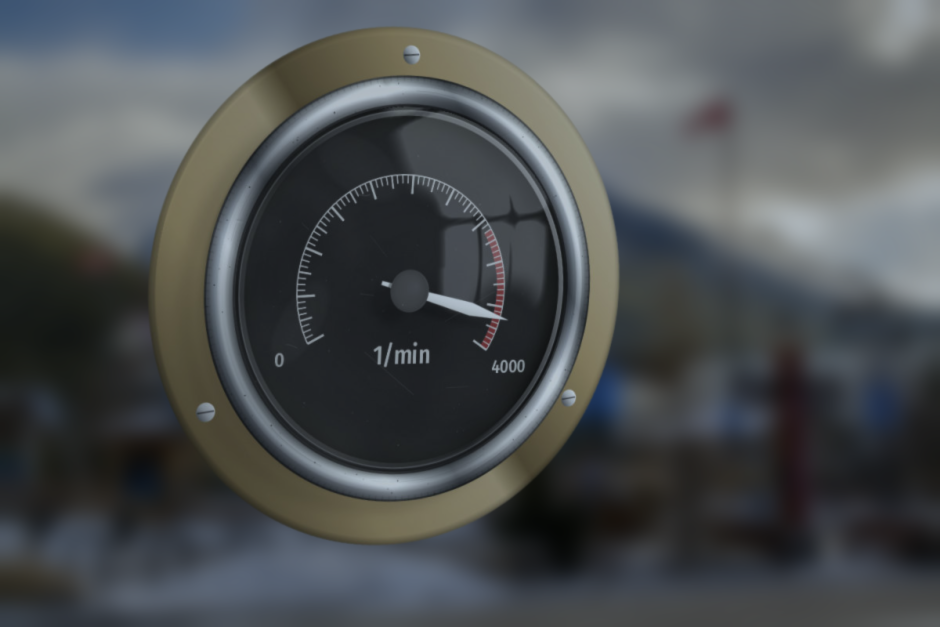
3700 rpm
